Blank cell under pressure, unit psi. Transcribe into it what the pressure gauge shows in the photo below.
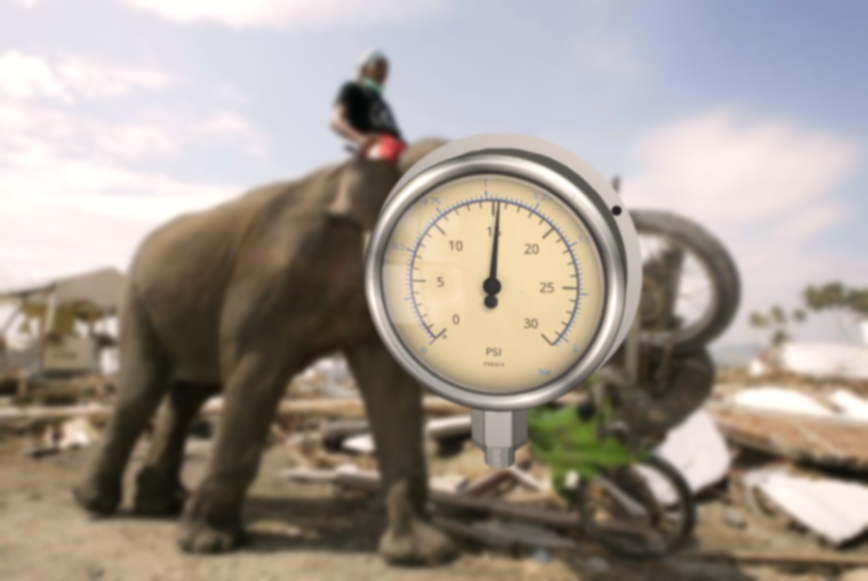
15.5 psi
